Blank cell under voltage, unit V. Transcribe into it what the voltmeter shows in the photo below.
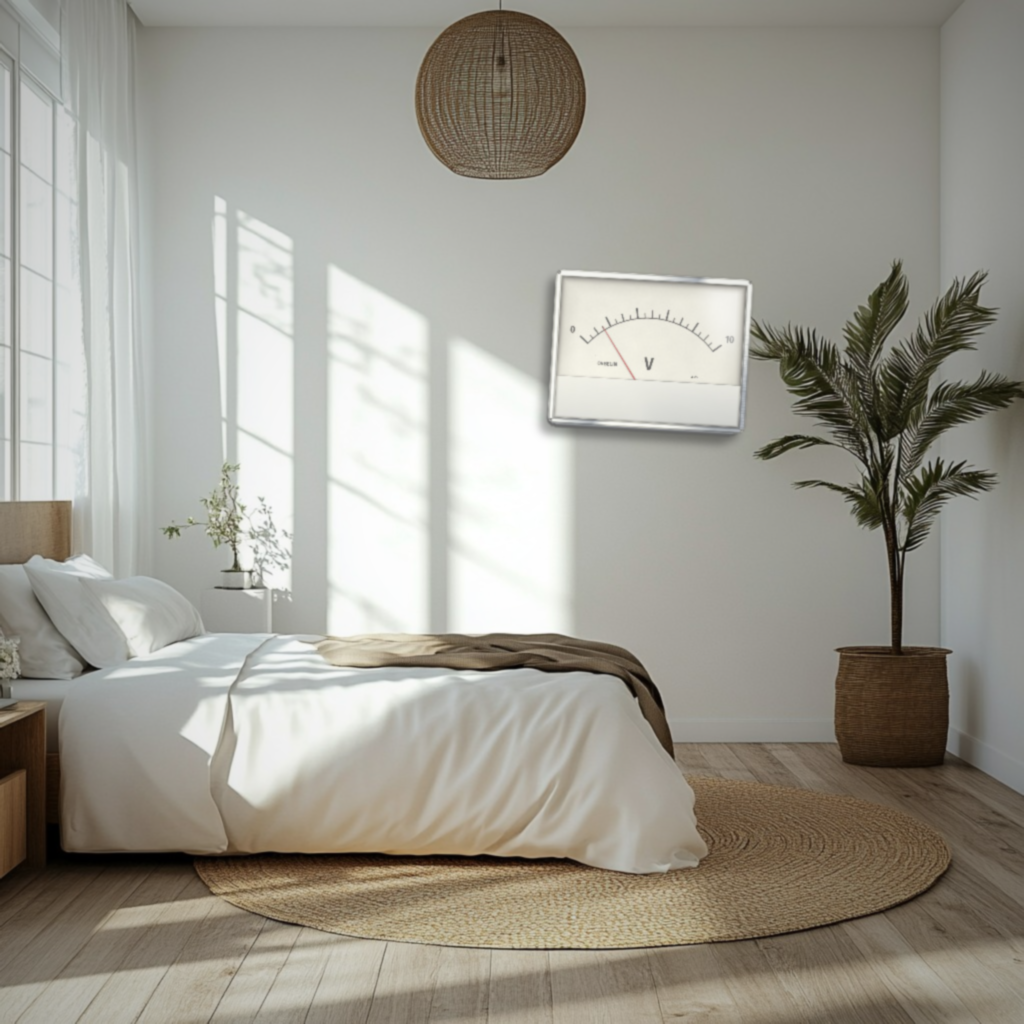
1.5 V
